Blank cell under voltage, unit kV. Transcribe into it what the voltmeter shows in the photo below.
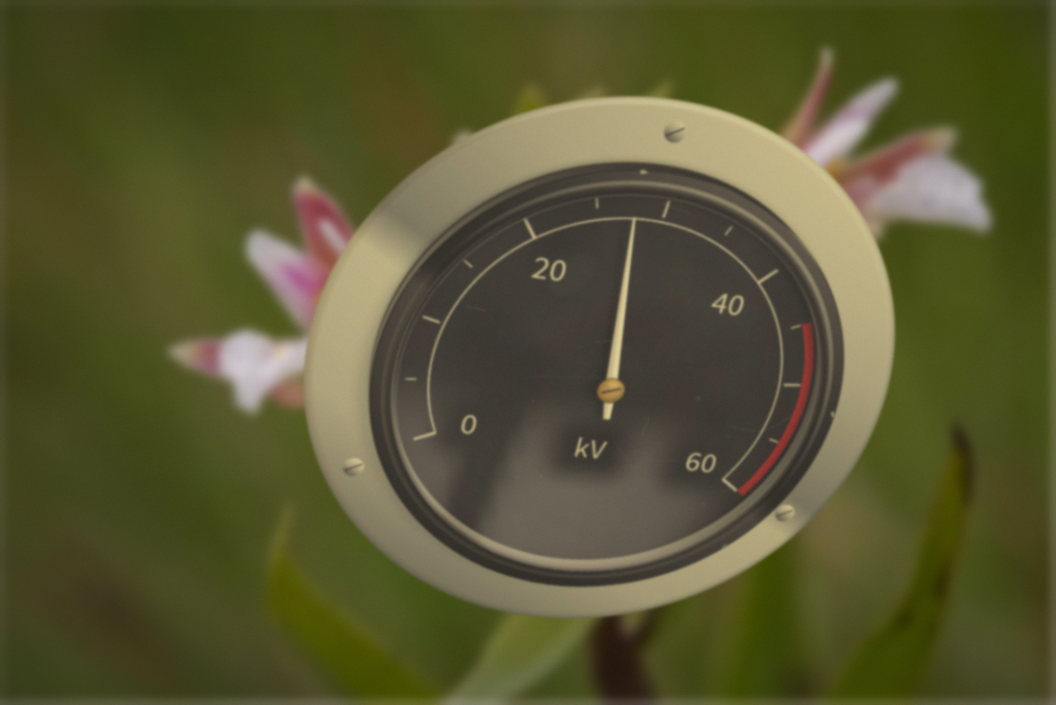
27.5 kV
